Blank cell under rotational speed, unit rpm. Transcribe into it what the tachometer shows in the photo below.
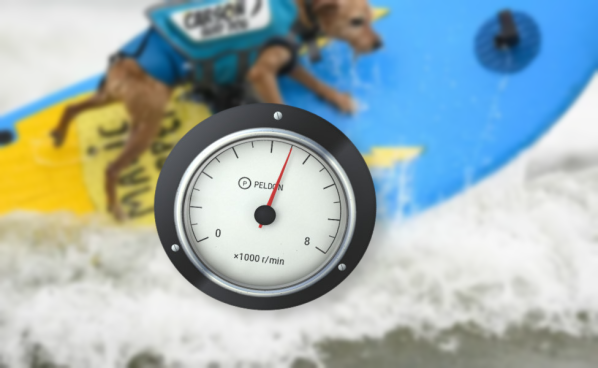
4500 rpm
